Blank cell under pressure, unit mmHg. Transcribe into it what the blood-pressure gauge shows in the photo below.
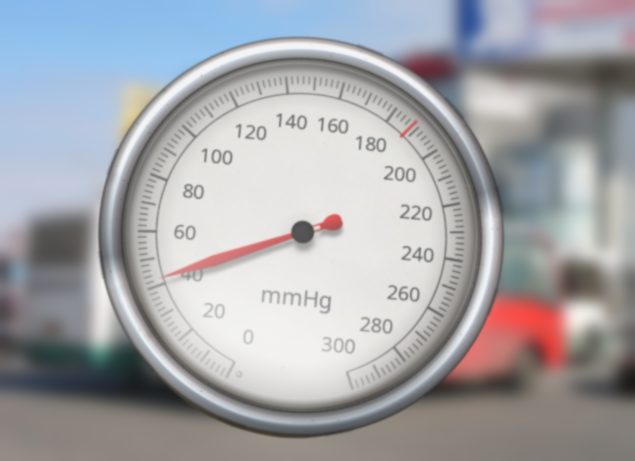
42 mmHg
